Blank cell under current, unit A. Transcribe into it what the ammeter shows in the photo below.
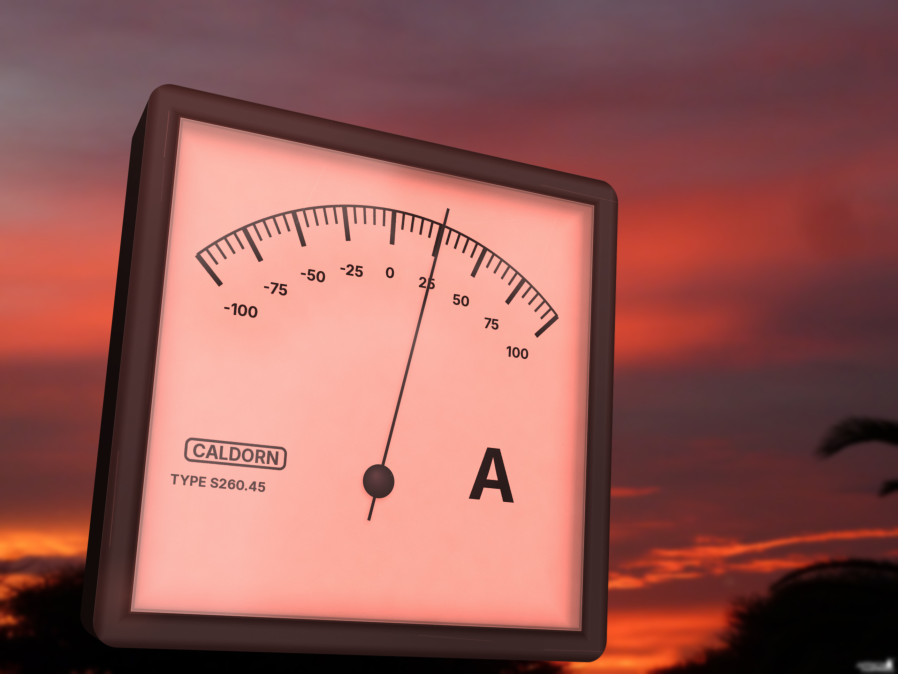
25 A
